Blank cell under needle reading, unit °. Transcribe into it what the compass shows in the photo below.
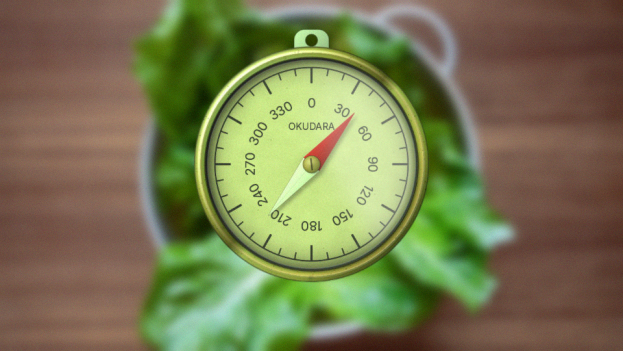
40 °
